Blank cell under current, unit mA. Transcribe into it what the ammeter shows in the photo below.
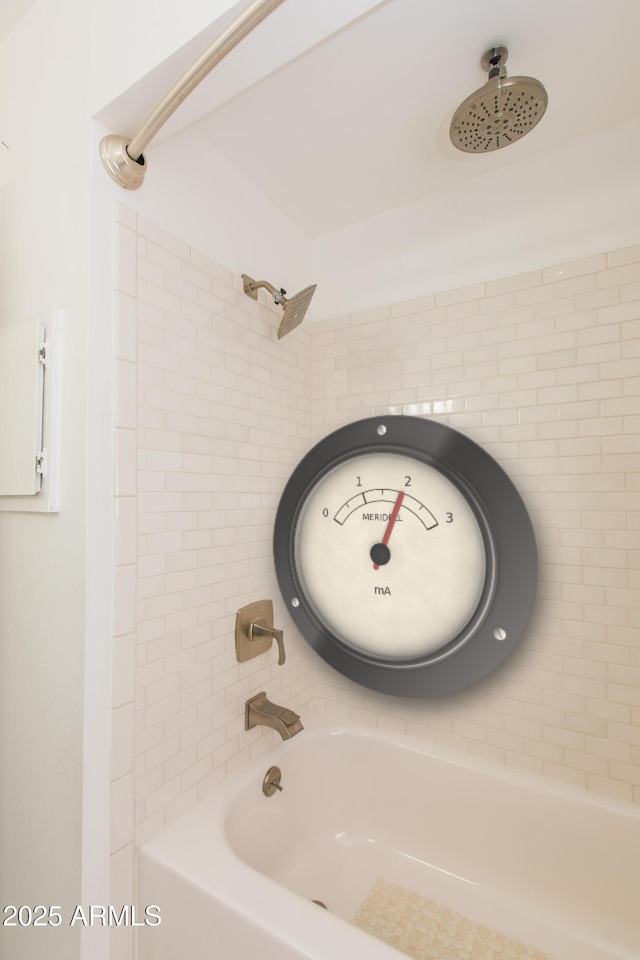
2 mA
